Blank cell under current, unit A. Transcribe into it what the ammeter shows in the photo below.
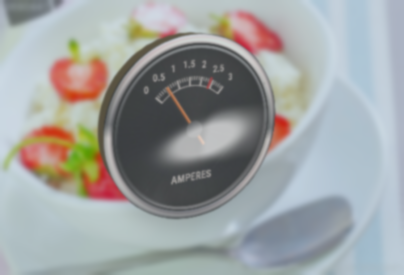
0.5 A
